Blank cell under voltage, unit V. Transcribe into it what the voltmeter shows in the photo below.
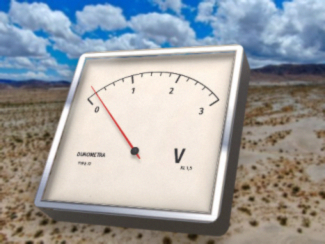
0.2 V
